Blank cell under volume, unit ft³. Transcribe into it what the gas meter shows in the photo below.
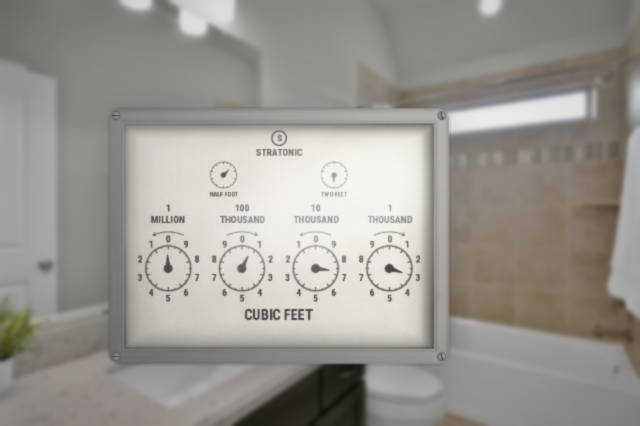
7300 ft³
